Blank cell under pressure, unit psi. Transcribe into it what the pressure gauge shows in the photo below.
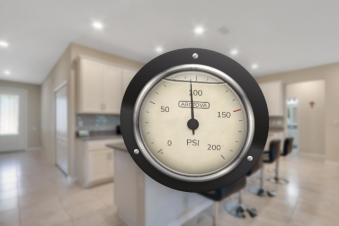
95 psi
